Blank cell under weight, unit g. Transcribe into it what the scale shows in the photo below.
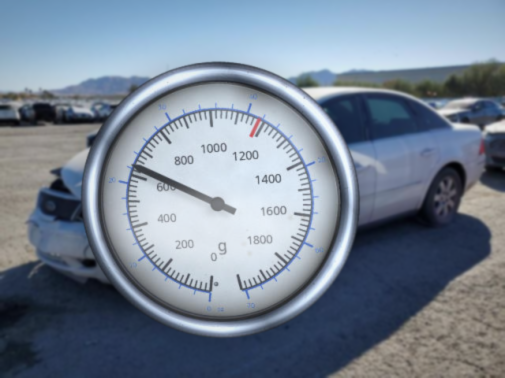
640 g
